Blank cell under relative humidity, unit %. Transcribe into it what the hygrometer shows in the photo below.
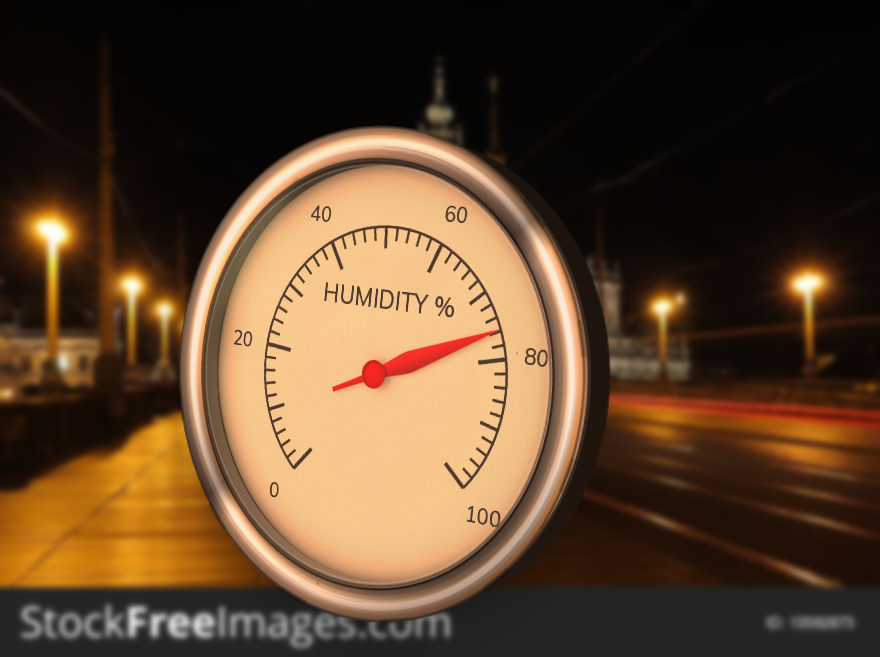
76 %
